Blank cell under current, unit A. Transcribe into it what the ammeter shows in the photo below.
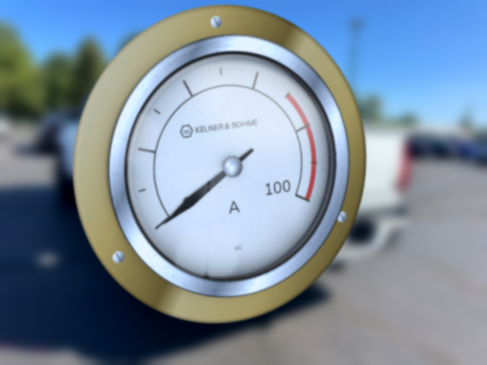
0 A
